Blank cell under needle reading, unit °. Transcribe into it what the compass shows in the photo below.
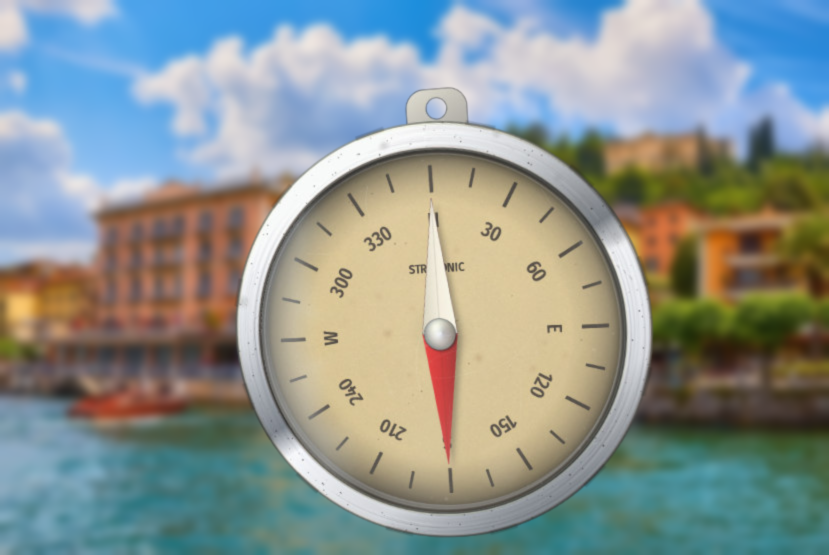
180 °
